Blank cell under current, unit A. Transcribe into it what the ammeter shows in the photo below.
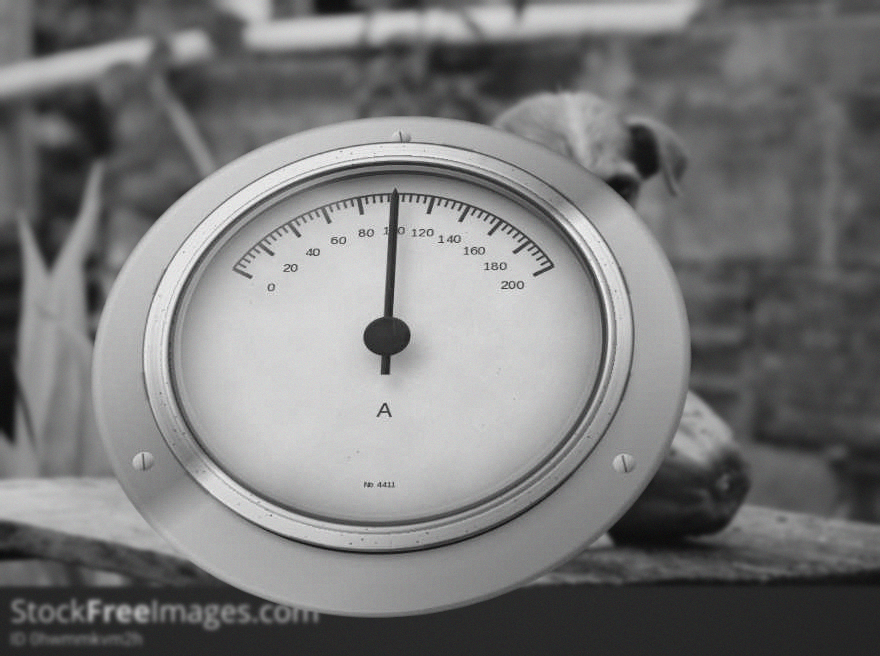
100 A
